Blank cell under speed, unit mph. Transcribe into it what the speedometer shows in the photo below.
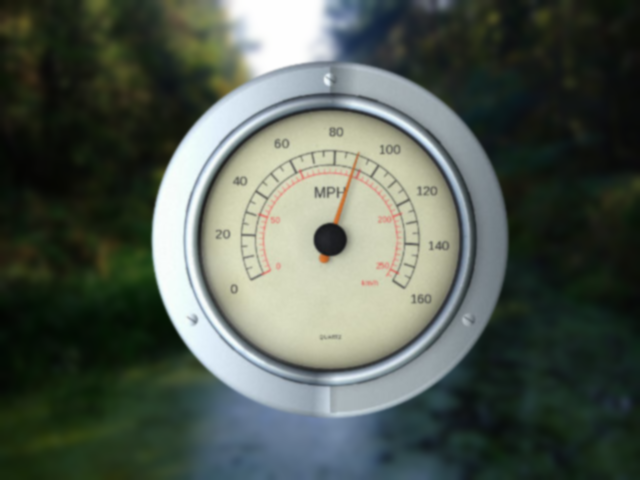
90 mph
